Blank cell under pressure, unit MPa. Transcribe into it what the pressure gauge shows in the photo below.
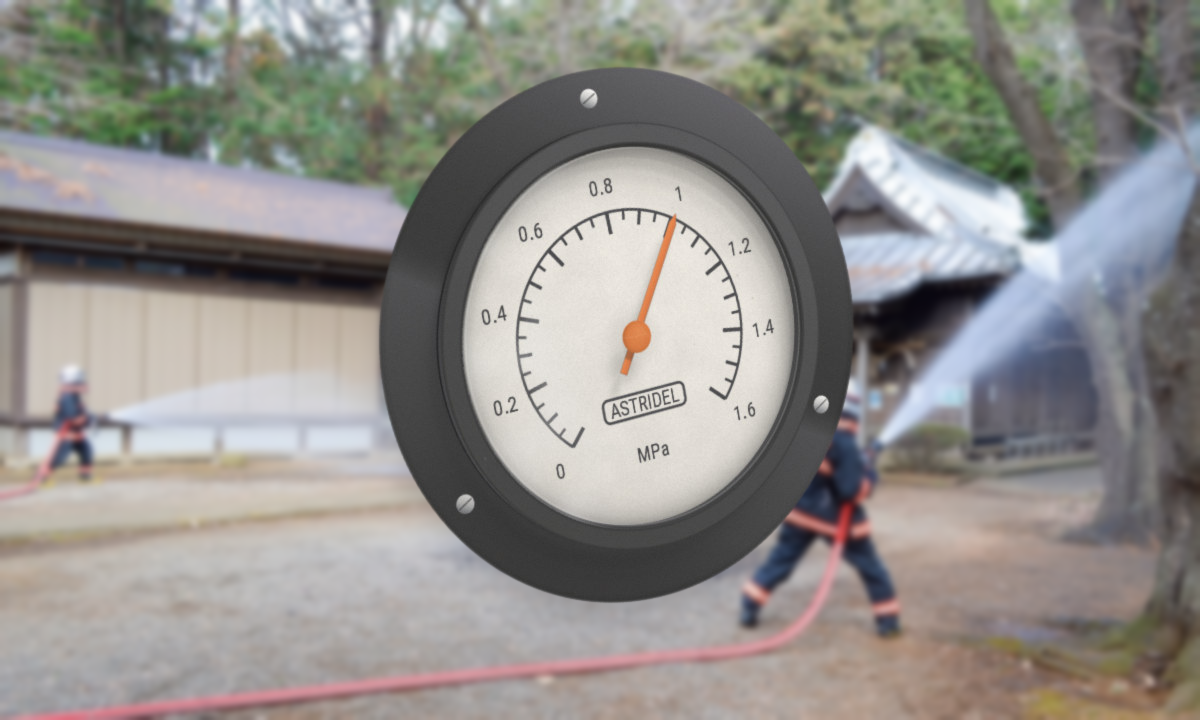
1 MPa
